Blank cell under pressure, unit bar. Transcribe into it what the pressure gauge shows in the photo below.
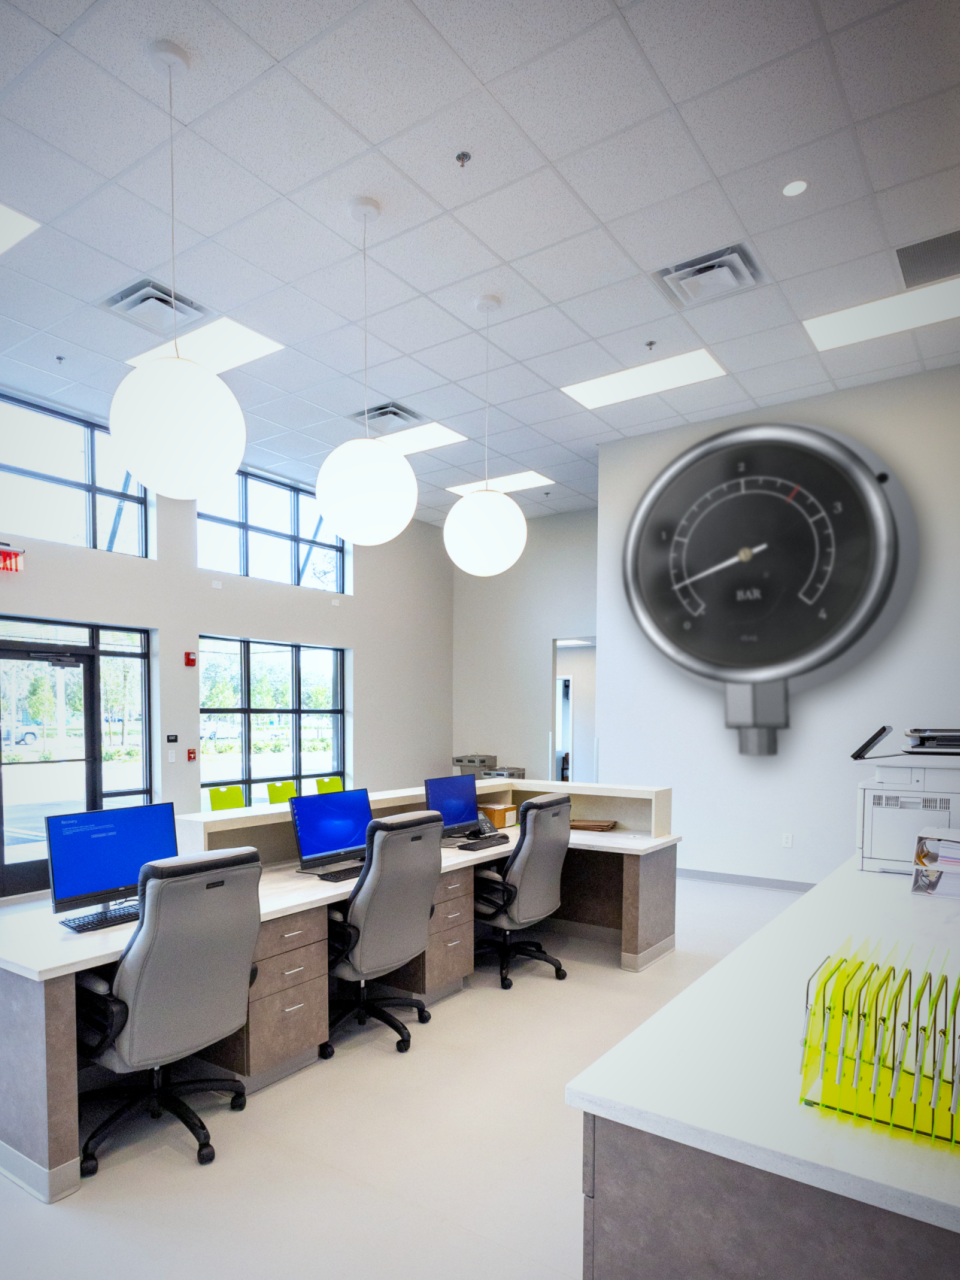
0.4 bar
